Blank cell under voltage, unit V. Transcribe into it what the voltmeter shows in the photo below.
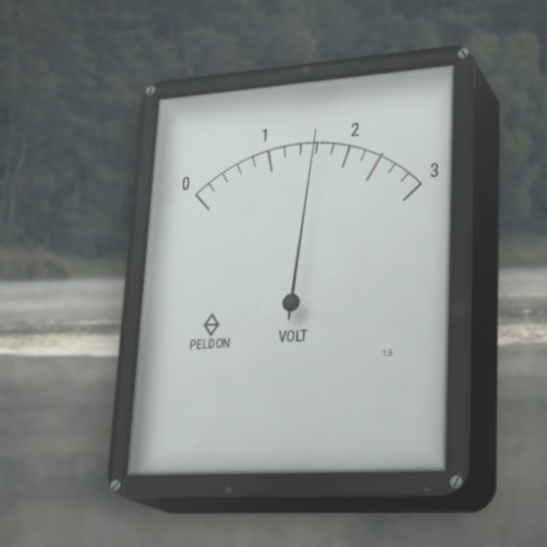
1.6 V
